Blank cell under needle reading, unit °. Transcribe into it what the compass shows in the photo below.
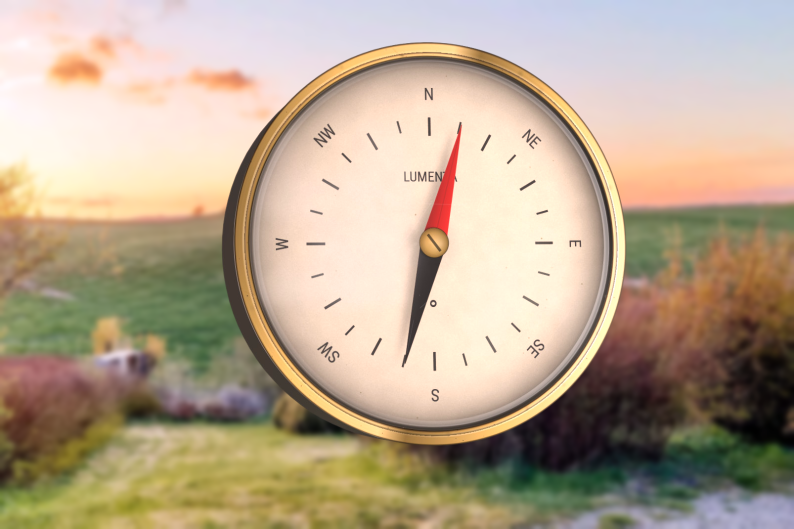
15 °
